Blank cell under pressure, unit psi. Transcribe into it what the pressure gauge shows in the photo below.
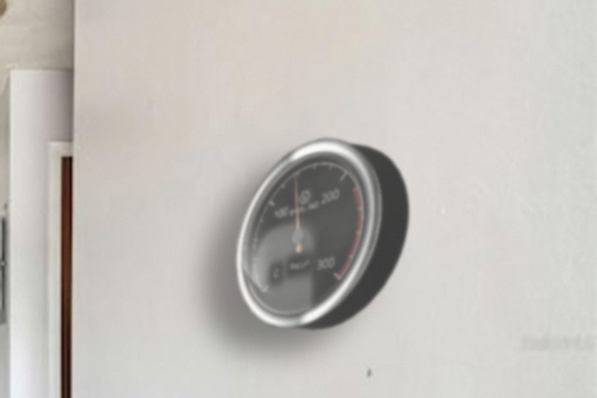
140 psi
